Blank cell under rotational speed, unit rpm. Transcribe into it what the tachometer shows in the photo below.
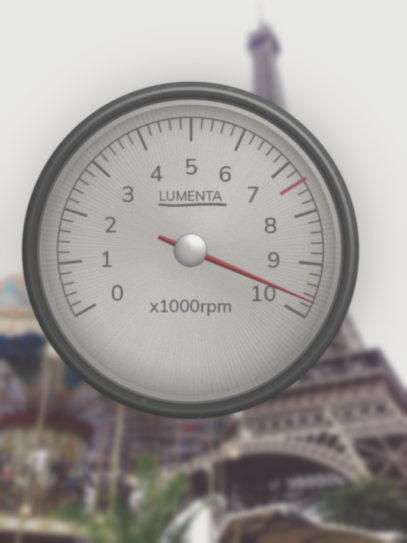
9700 rpm
